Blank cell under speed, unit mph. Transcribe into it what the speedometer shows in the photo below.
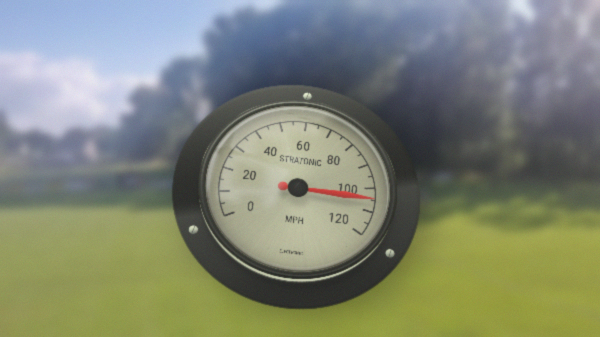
105 mph
